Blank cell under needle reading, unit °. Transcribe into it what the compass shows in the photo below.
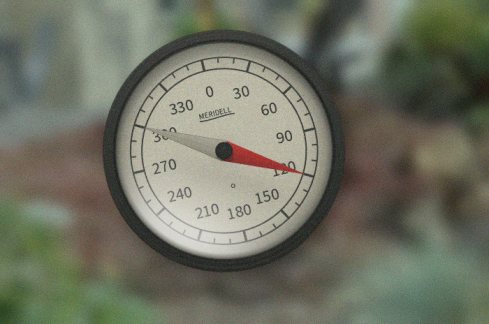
120 °
